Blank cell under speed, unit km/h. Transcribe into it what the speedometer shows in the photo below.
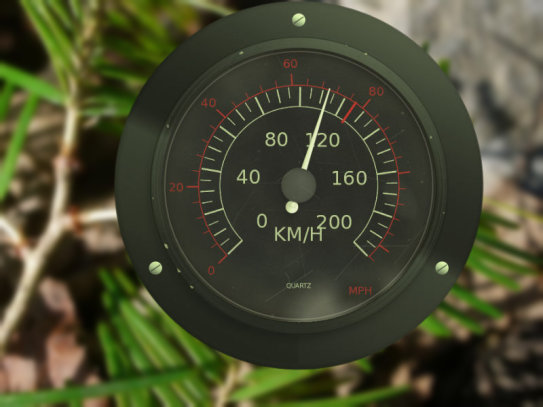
112.5 km/h
